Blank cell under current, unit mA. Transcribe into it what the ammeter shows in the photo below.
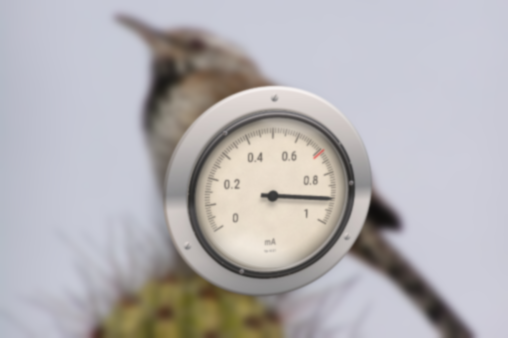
0.9 mA
